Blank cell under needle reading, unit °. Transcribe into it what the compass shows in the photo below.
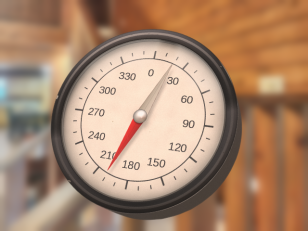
200 °
